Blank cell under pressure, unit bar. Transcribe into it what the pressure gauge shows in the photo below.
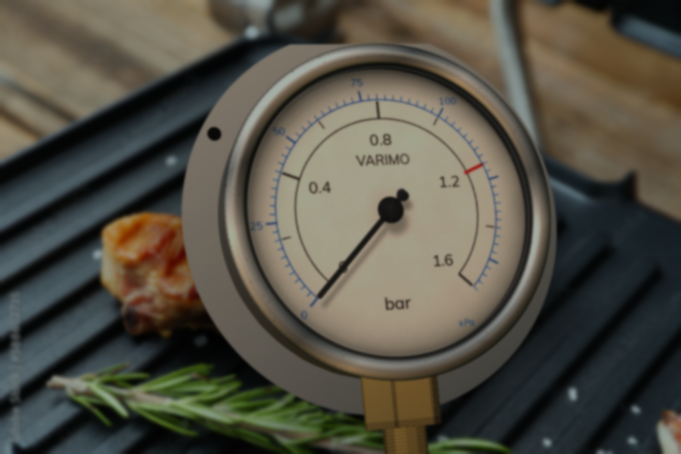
0 bar
